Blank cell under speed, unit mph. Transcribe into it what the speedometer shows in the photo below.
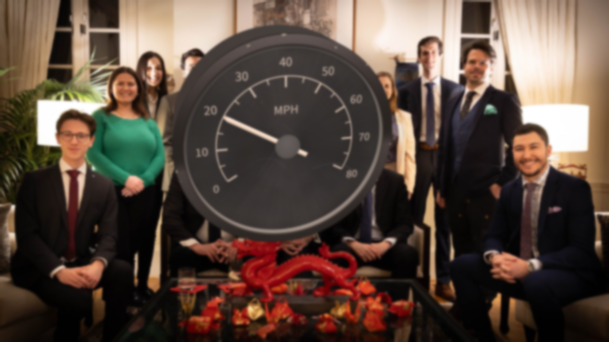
20 mph
